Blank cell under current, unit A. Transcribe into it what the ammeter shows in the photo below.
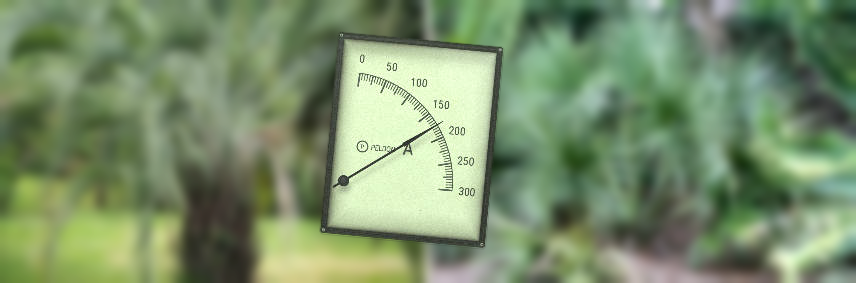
175 A
